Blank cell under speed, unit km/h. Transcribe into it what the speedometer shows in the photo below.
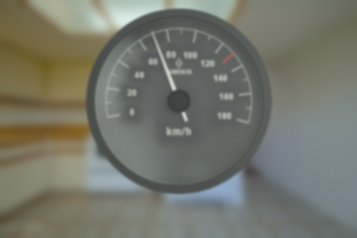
70 km/h
